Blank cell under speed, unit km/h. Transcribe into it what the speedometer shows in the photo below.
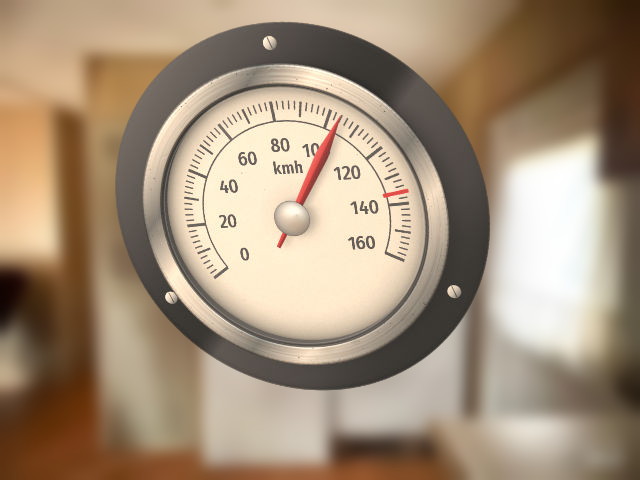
104 km/h
